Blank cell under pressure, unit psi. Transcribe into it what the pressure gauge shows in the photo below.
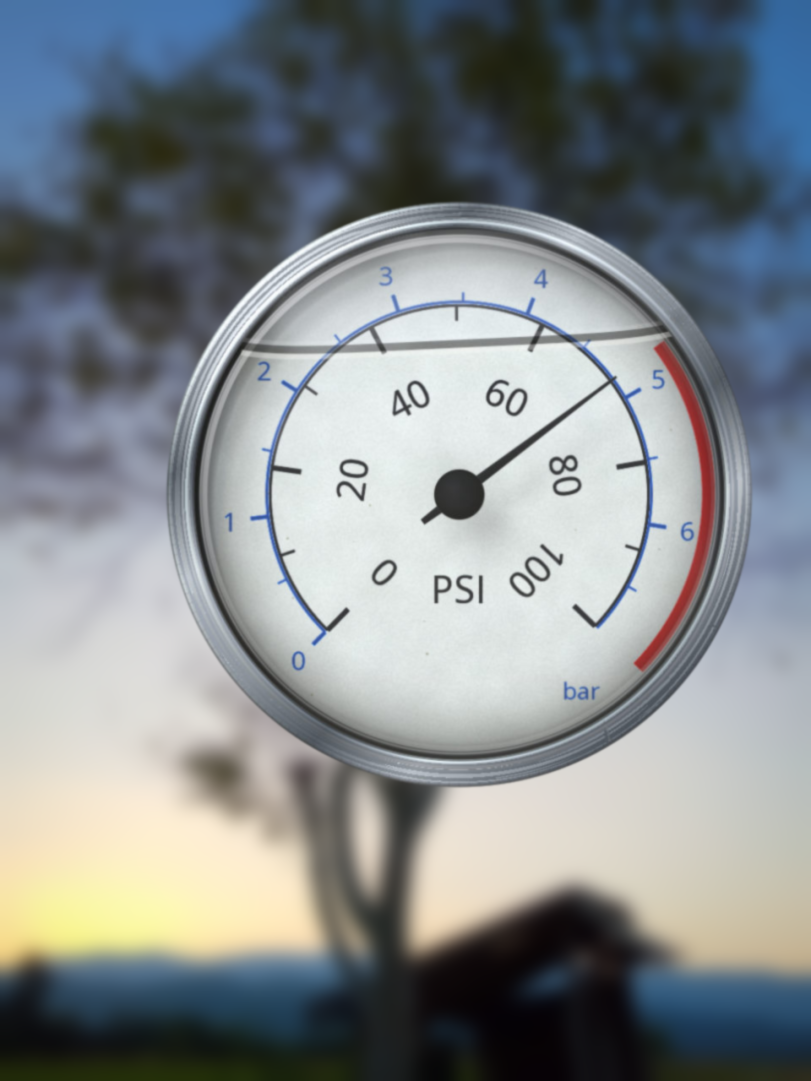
70 psi
